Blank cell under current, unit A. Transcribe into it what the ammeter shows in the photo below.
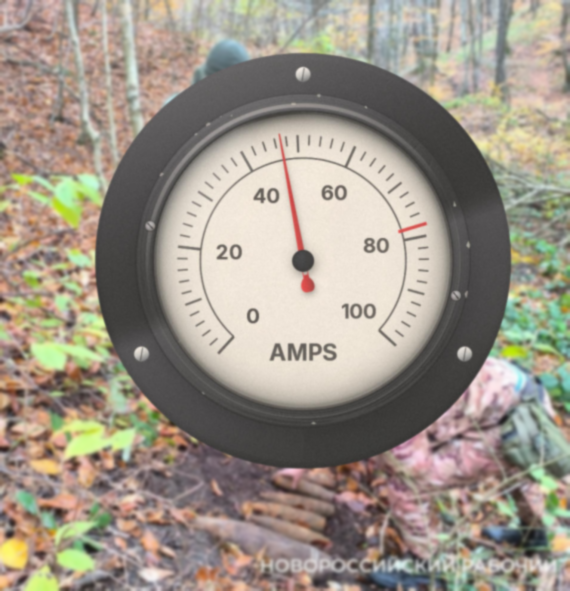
47 A
